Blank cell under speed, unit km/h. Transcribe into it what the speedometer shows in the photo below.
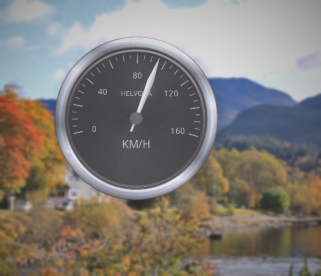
95 km/h
